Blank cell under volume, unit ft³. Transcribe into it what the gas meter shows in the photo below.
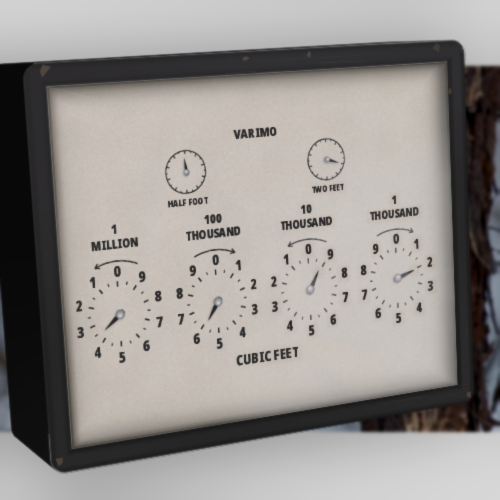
359200 ft³
